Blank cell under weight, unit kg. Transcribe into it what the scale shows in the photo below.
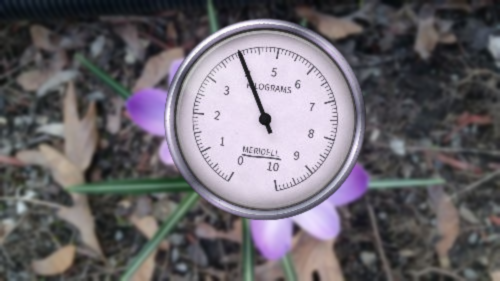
4 kg
